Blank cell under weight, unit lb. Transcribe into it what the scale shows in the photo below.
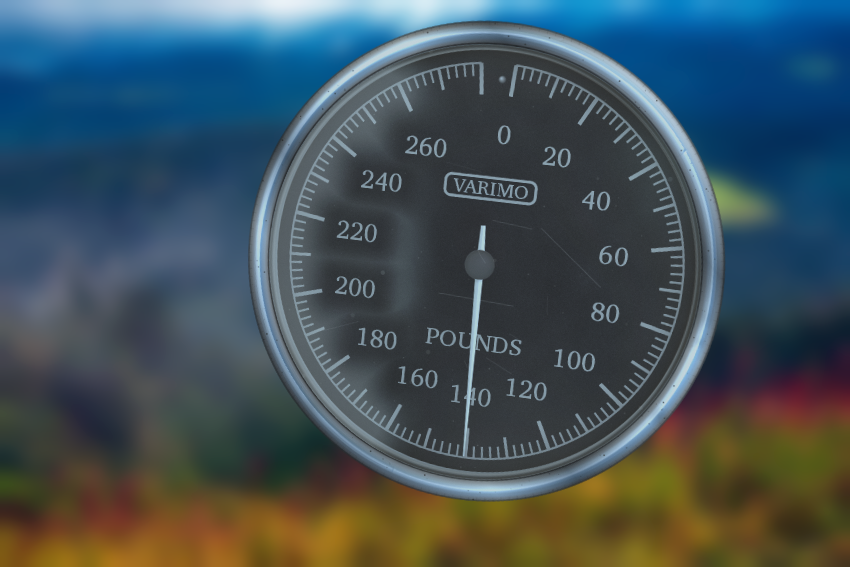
140 lb
